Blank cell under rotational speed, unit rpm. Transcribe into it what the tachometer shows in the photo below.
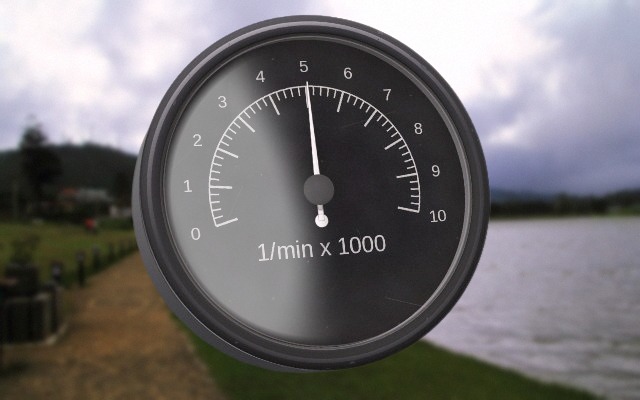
5000 rpm
